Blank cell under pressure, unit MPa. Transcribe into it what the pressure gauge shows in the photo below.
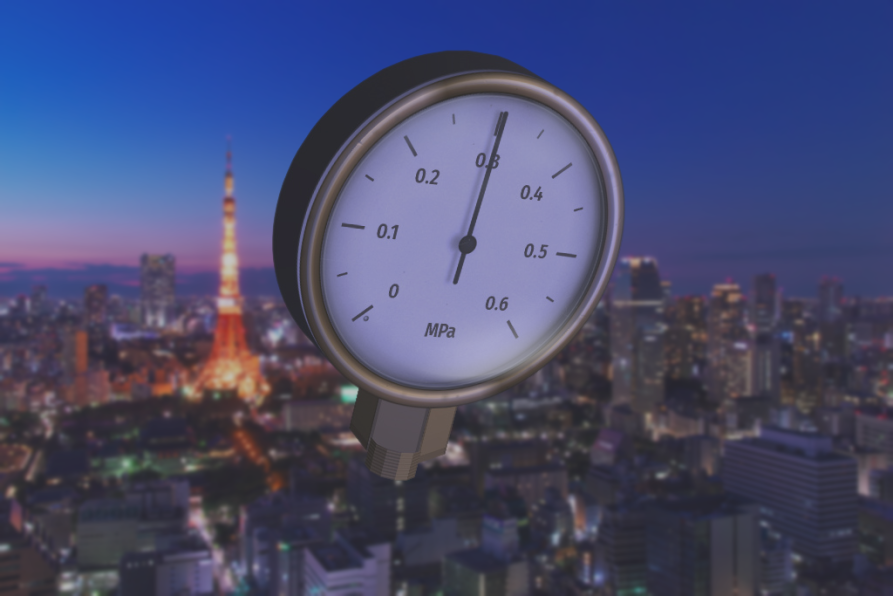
0.3 MPa
